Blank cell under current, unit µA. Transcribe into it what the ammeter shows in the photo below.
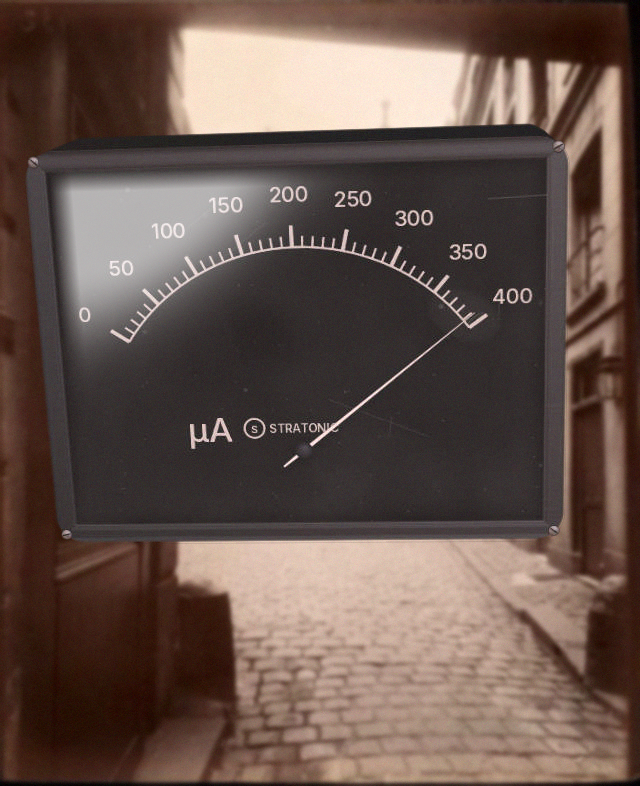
390 µA
